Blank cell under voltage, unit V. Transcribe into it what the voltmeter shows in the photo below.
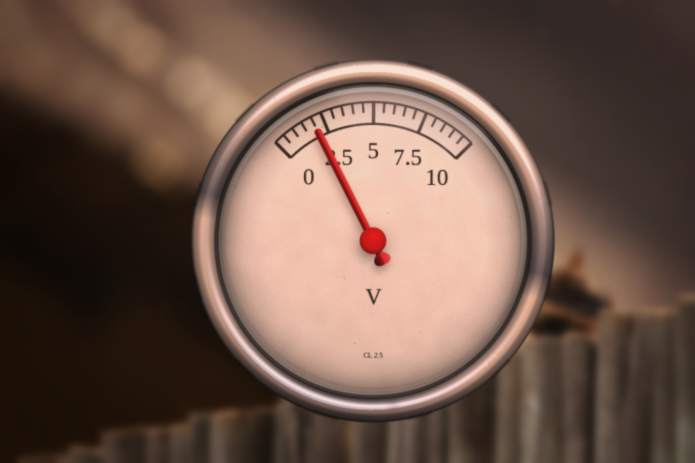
2 V
